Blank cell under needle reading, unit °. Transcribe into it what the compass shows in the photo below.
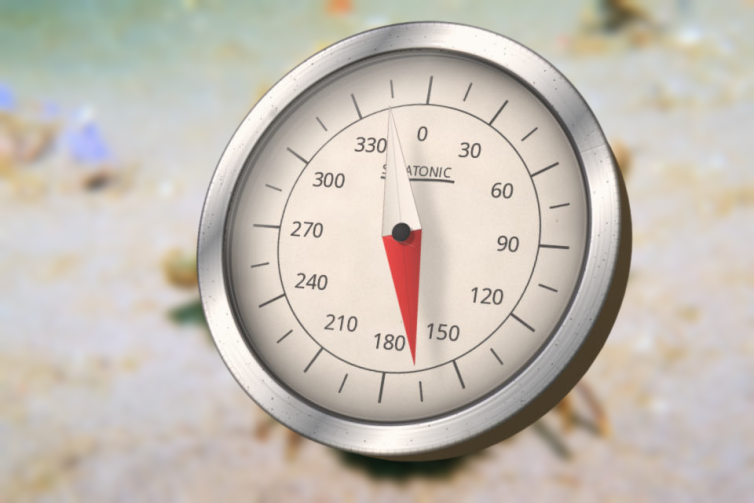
165 °
